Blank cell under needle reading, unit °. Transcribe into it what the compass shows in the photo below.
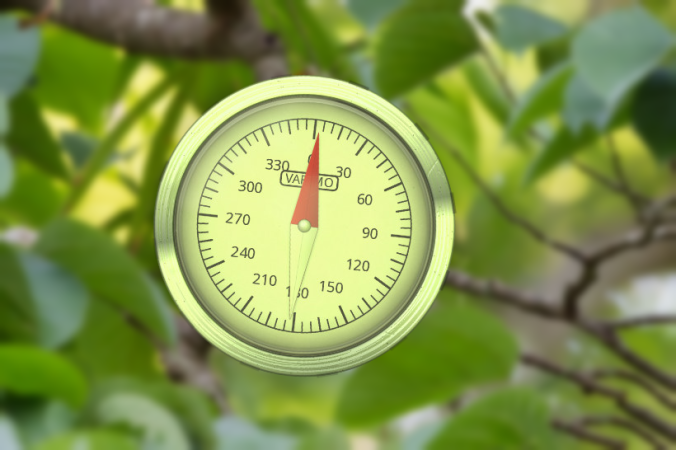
2.5 °
